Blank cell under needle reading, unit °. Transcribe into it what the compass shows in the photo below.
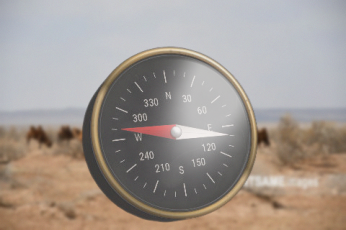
280 °
